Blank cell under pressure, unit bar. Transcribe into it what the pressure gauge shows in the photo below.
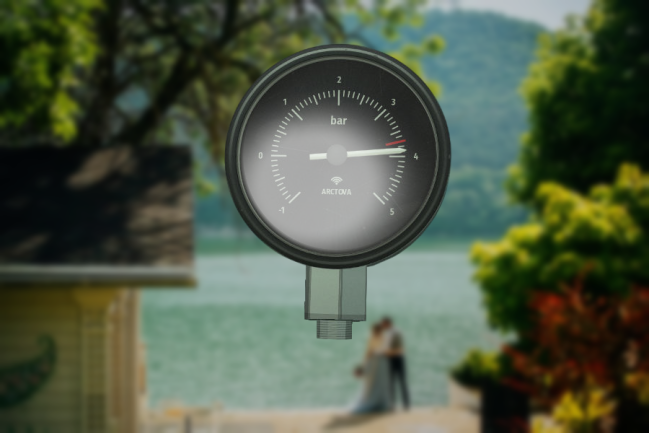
3.9 bar
